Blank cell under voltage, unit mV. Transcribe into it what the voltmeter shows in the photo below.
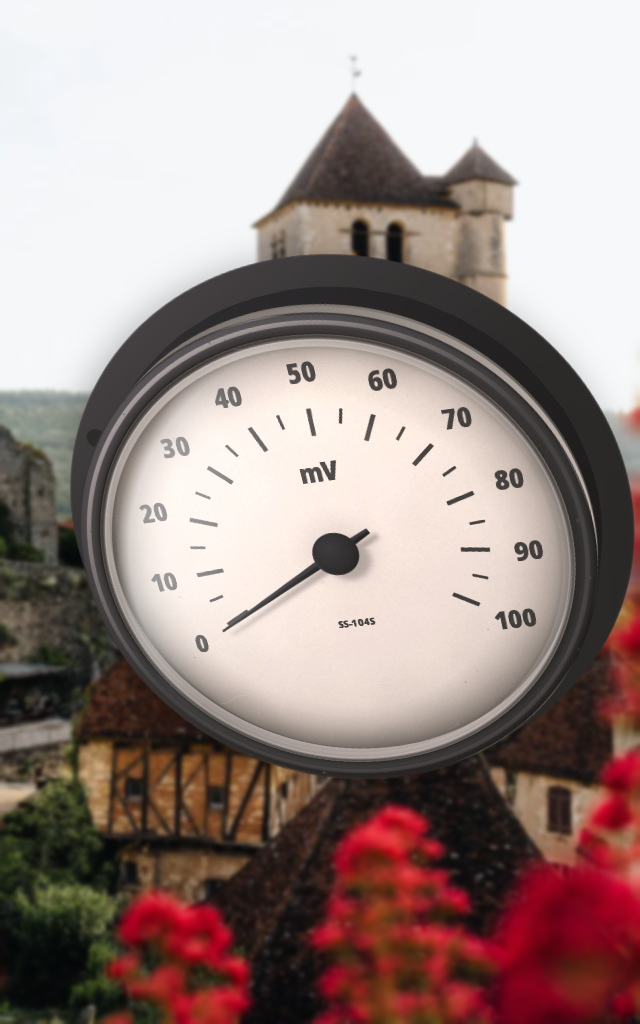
0 mV
